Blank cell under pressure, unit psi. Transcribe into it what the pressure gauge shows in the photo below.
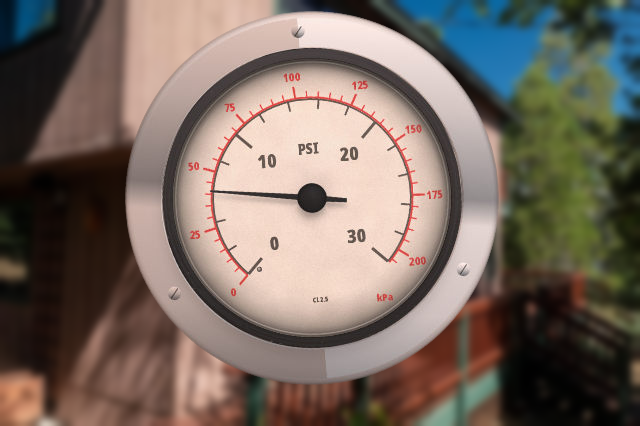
6 psi
